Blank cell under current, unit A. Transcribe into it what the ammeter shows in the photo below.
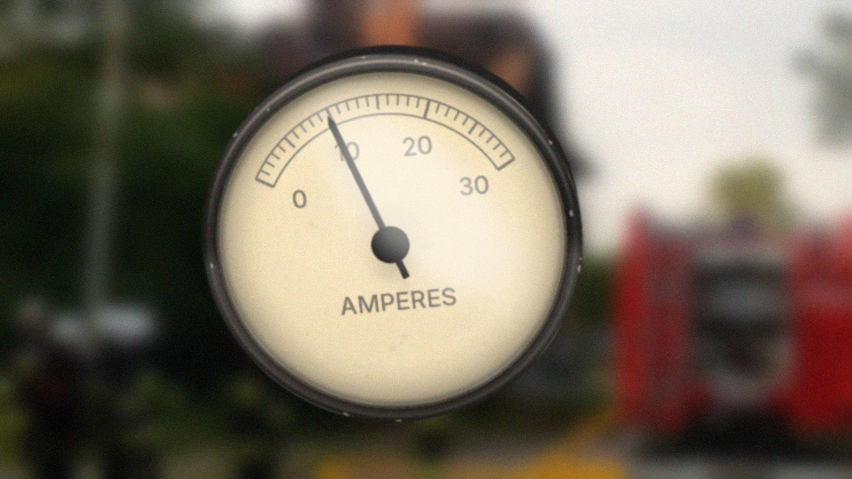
10 A
